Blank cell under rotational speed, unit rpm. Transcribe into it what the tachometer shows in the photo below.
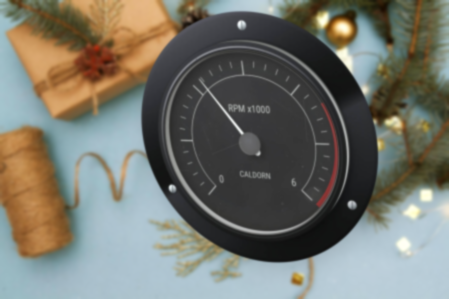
2200 rpm
